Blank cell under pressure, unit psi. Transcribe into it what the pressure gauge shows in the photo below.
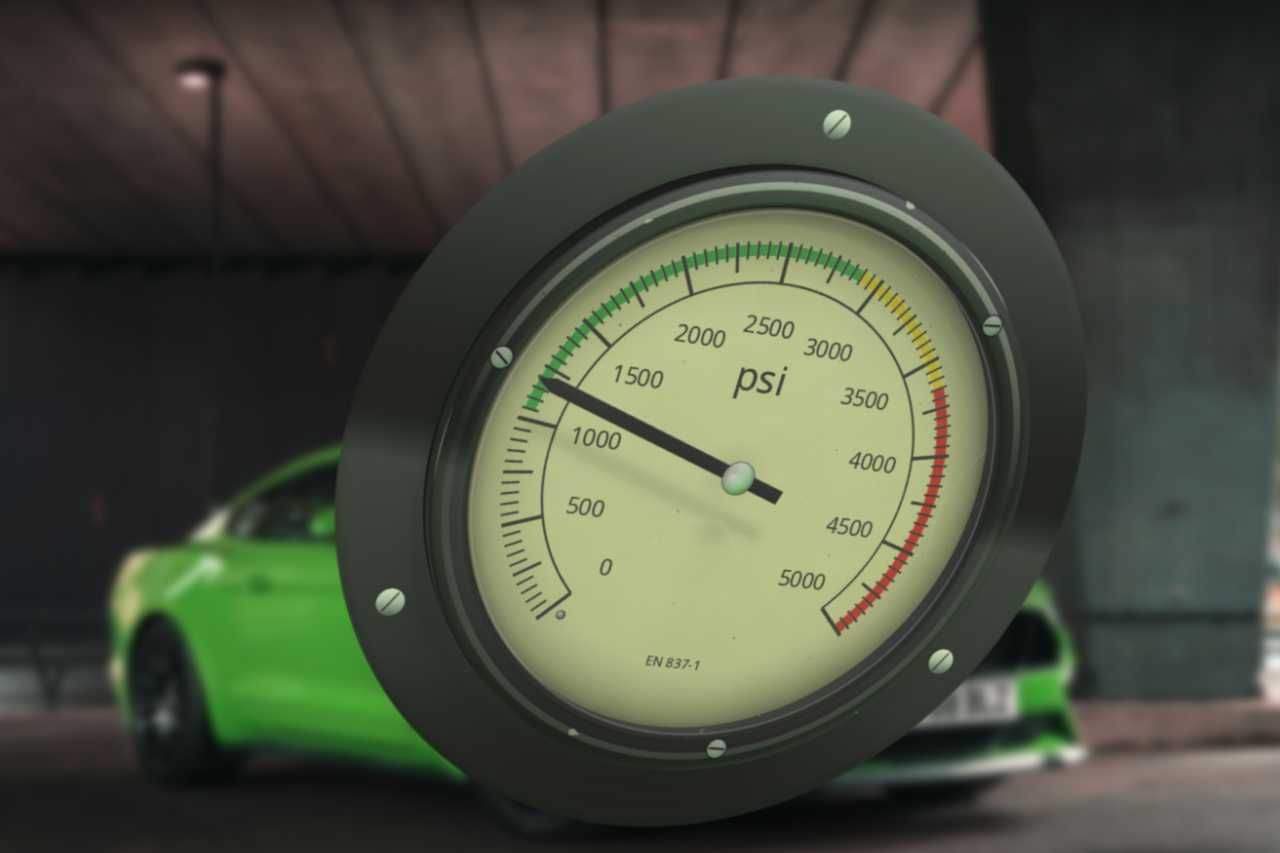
1200 psi
